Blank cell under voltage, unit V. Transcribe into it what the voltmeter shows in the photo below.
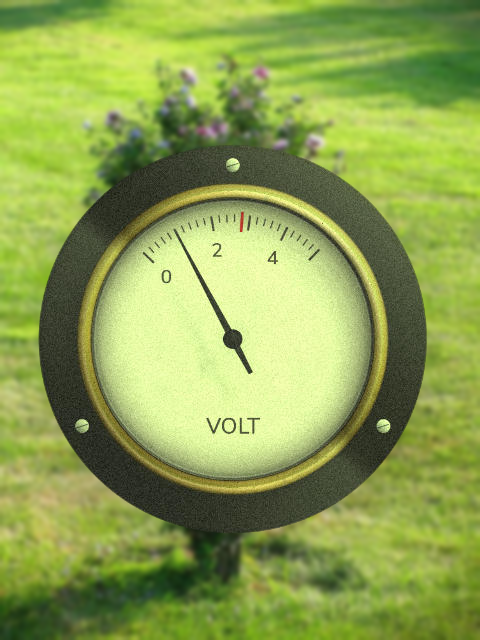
1 V
